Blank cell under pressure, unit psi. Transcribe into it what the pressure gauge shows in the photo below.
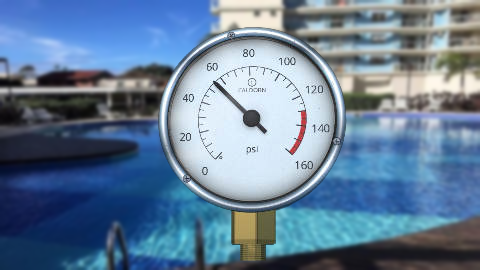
55 psi
